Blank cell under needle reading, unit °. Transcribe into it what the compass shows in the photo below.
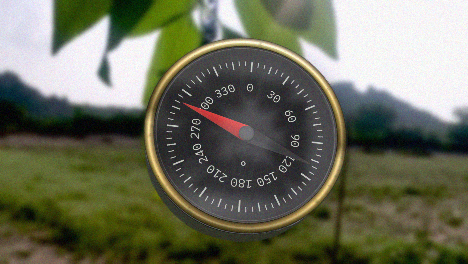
290 °
